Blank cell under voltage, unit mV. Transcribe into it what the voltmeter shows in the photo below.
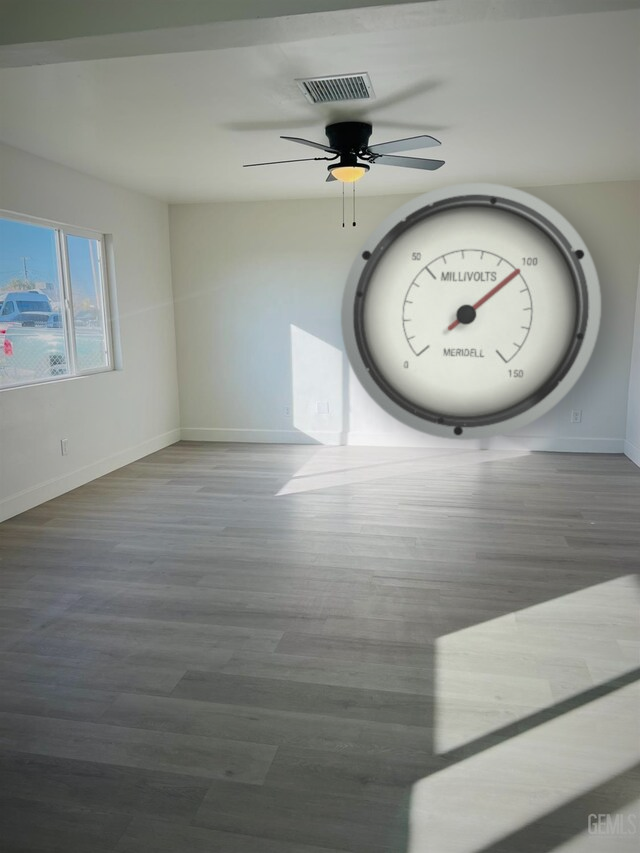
100 mV
